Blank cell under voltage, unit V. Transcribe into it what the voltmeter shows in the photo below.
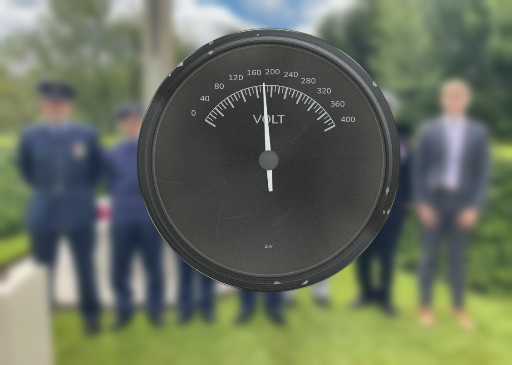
180 V
